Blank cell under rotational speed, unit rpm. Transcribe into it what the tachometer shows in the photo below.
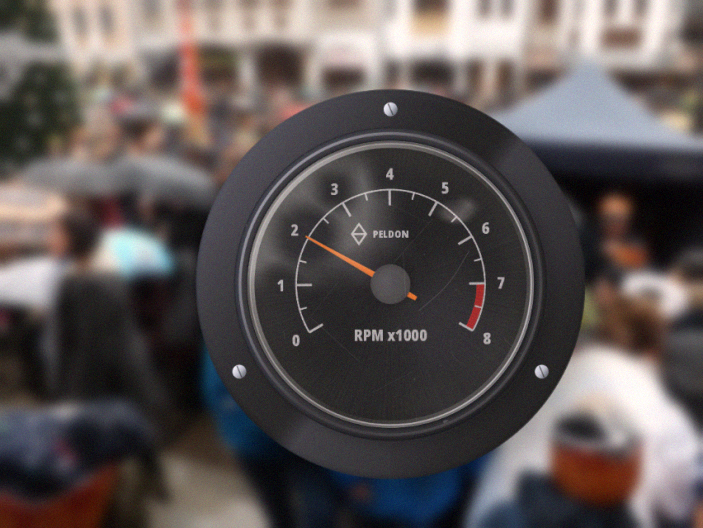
2000 rpm
